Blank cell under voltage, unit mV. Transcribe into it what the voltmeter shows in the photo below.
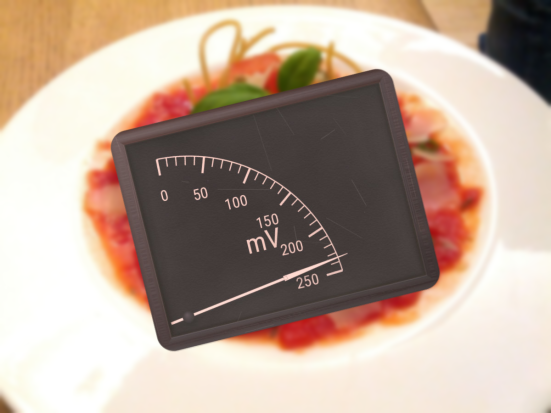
235 mV
